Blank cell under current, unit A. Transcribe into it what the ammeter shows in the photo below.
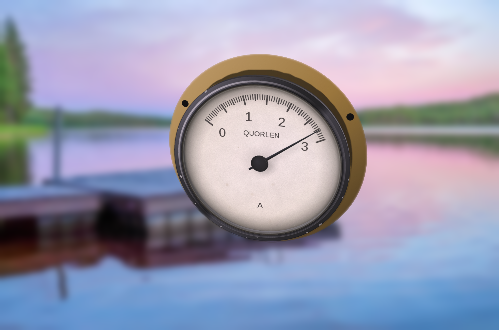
2.75 A
